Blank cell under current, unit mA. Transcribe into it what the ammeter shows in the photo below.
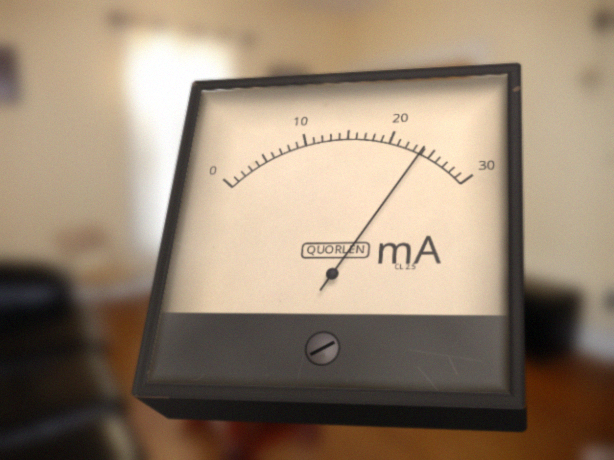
24 mA
